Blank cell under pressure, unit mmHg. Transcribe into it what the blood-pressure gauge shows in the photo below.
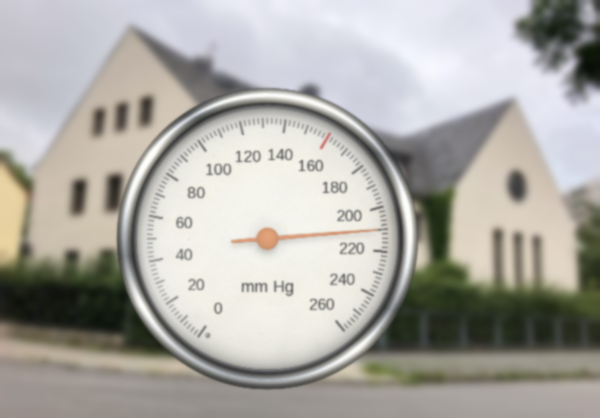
210 mmHg
